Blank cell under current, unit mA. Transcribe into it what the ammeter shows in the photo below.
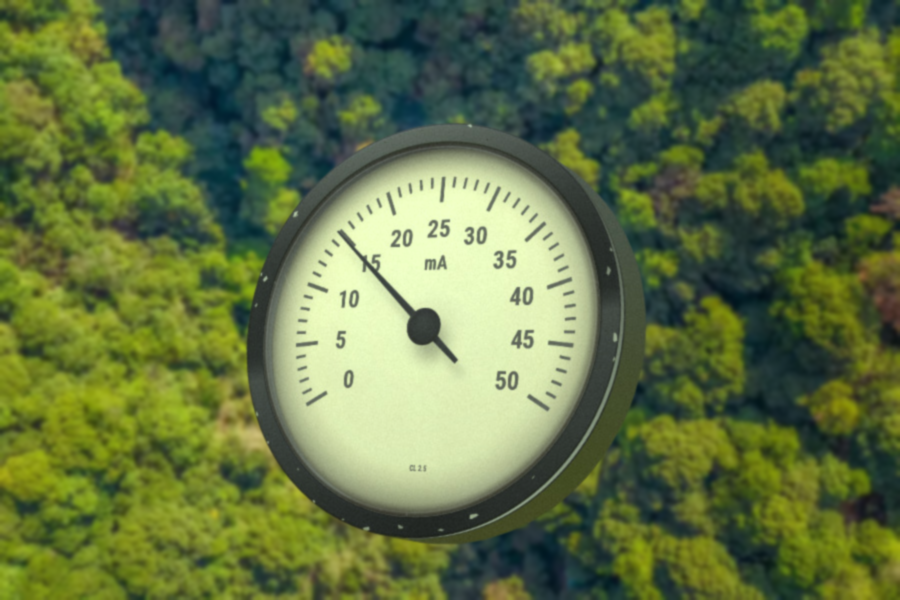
15 mA
